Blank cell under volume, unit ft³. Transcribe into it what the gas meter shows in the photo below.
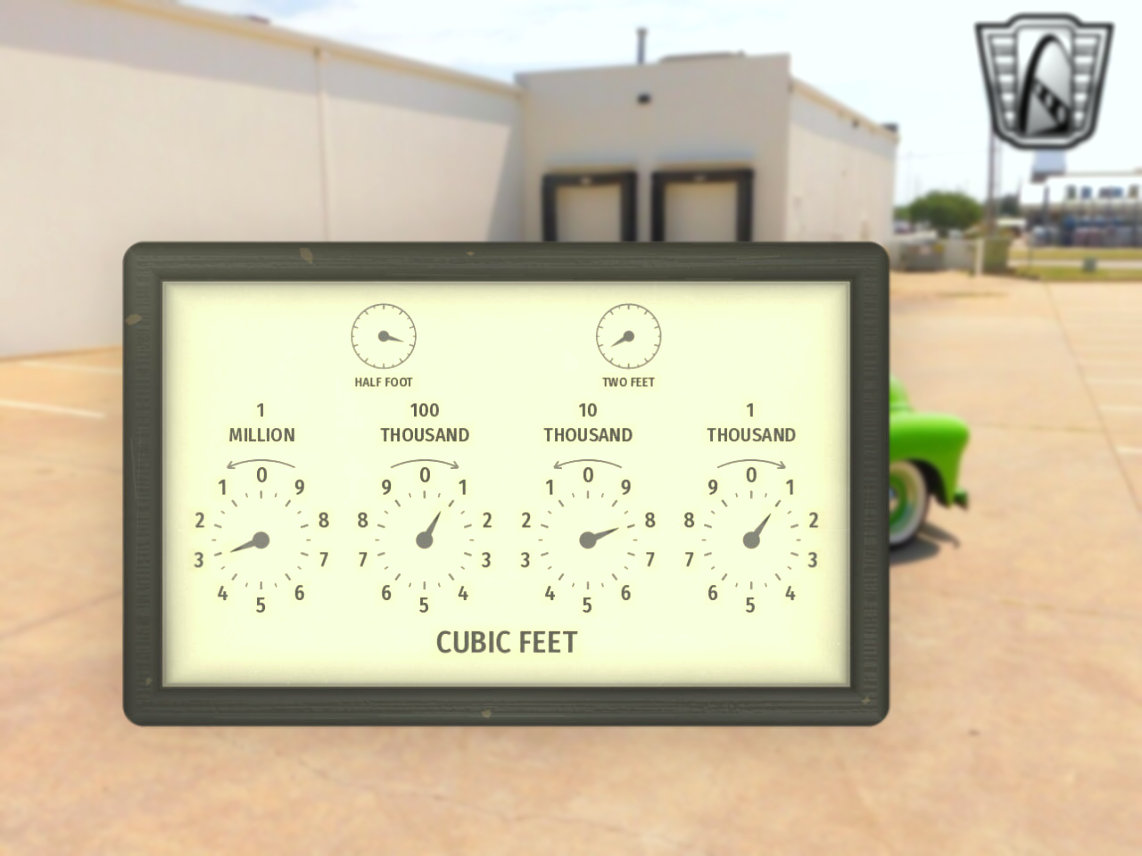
308100 ft³
